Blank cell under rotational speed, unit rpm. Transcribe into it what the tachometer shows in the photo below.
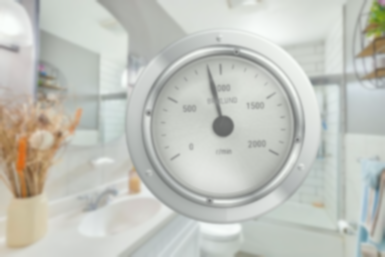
900 rpm
